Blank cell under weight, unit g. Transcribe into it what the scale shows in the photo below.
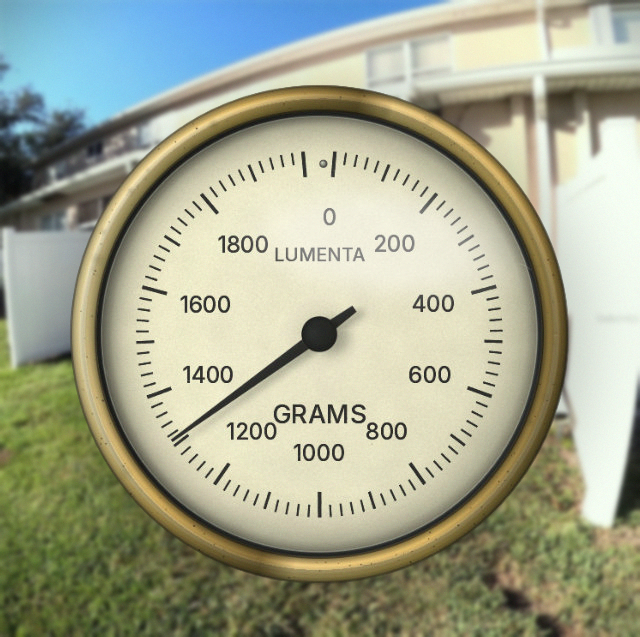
1310 g
